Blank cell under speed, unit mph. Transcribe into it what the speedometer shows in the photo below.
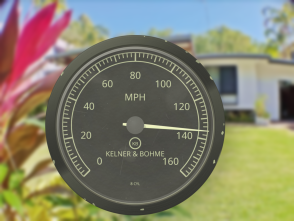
136 mph
